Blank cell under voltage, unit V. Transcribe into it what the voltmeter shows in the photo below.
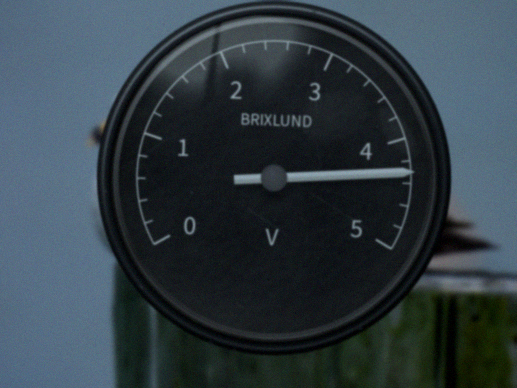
4.3 V
